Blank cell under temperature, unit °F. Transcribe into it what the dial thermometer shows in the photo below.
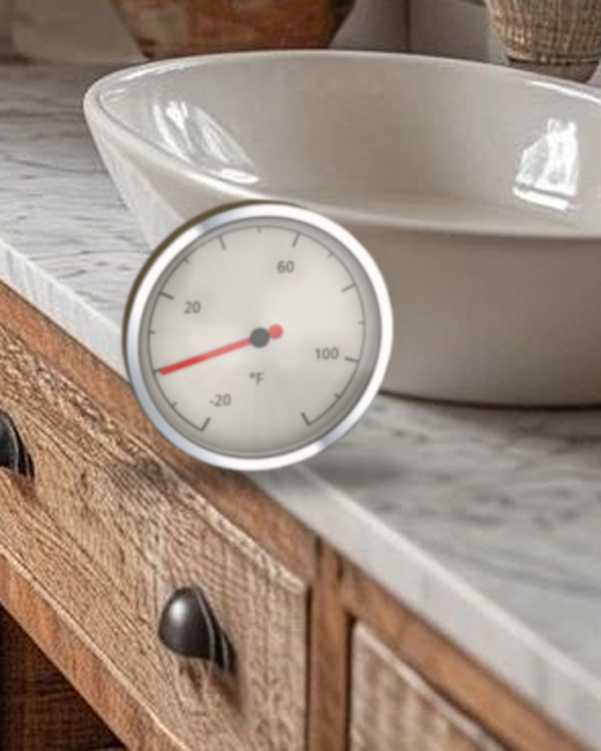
0 °F
